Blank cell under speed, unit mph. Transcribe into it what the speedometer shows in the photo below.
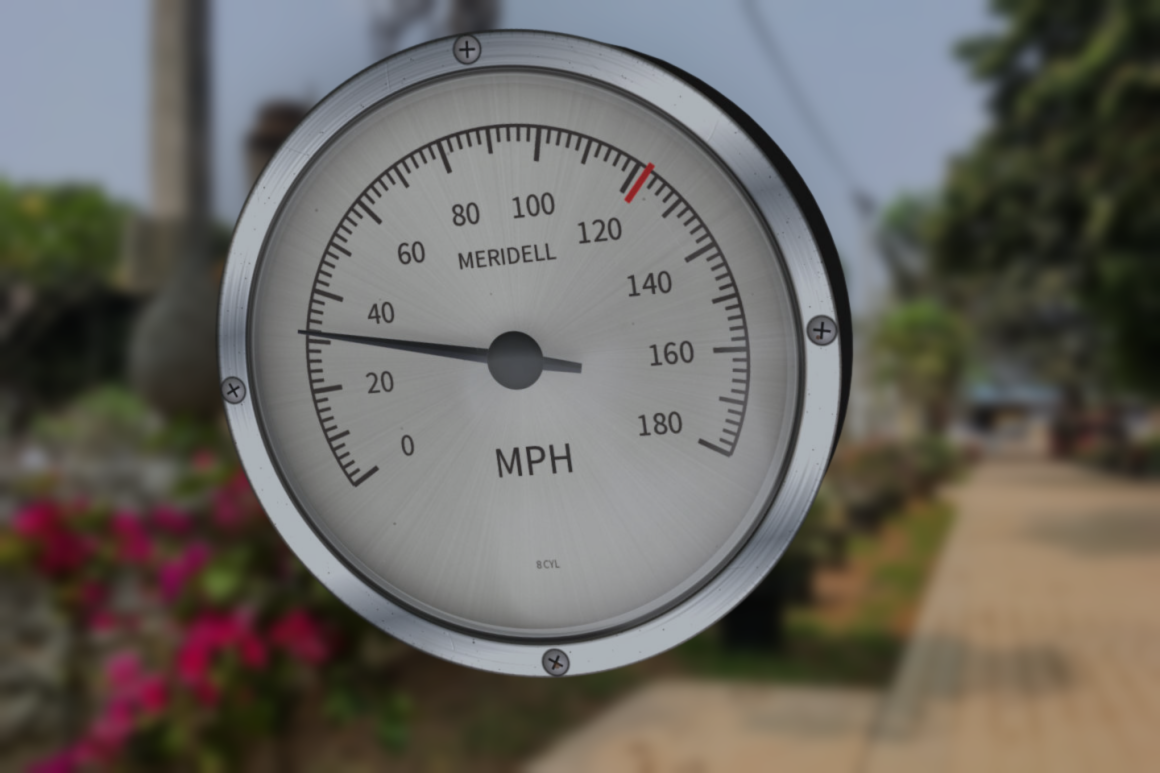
32 mph
